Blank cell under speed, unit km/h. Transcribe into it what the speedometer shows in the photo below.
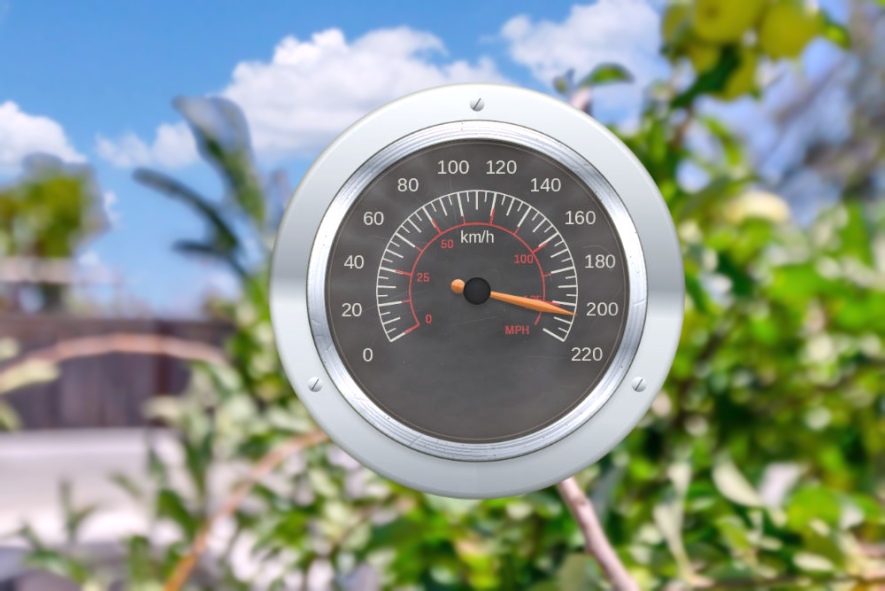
205 km/h
